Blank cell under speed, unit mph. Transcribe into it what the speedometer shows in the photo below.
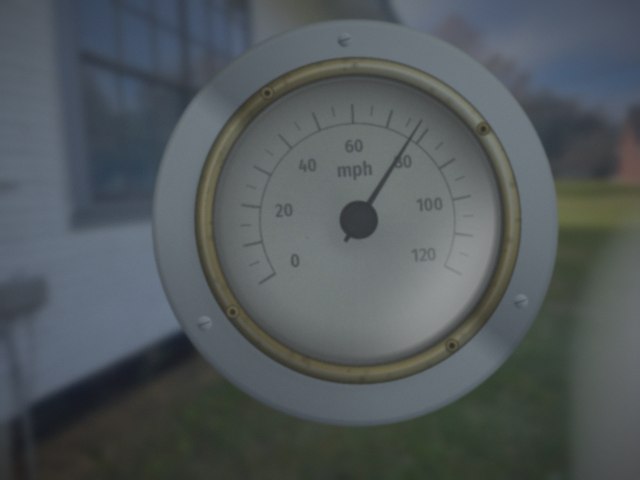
77.5 mph
